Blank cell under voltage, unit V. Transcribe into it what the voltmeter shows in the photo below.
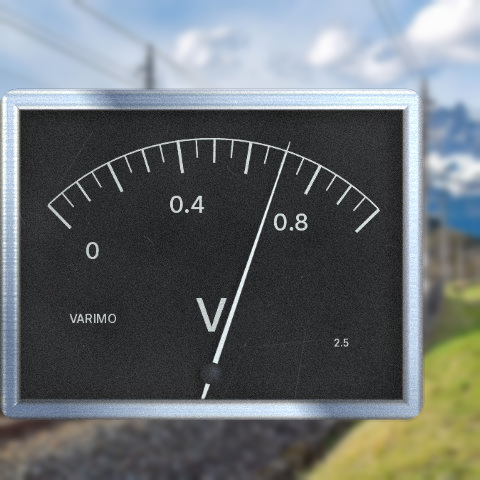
0.7 V
